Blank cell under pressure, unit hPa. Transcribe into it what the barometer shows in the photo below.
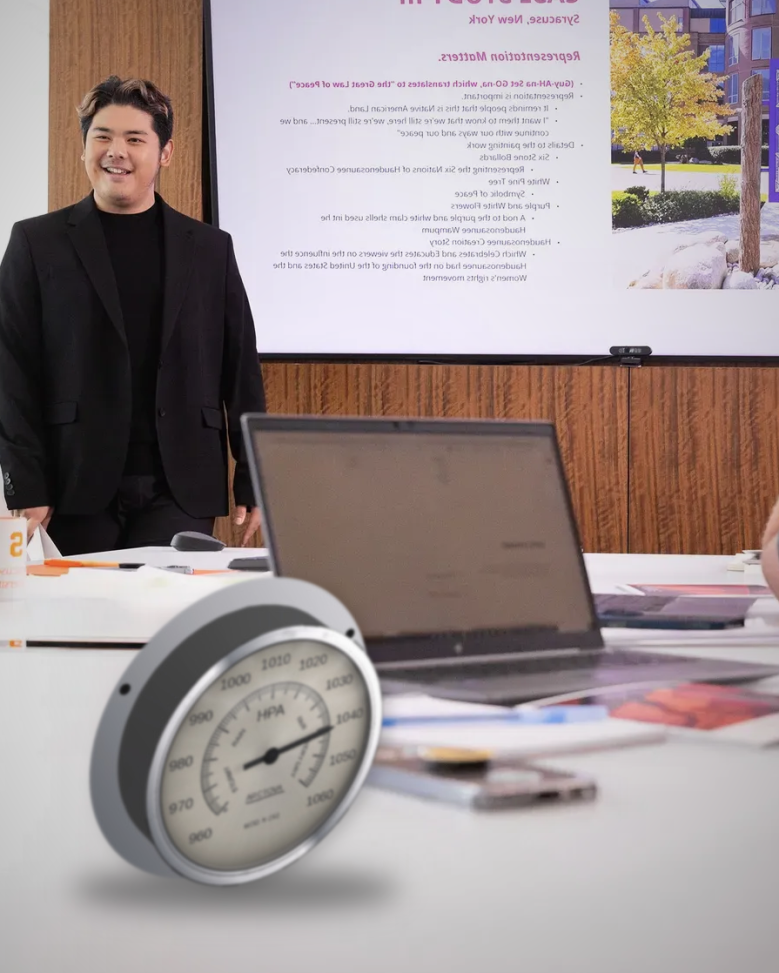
1040 hPa
